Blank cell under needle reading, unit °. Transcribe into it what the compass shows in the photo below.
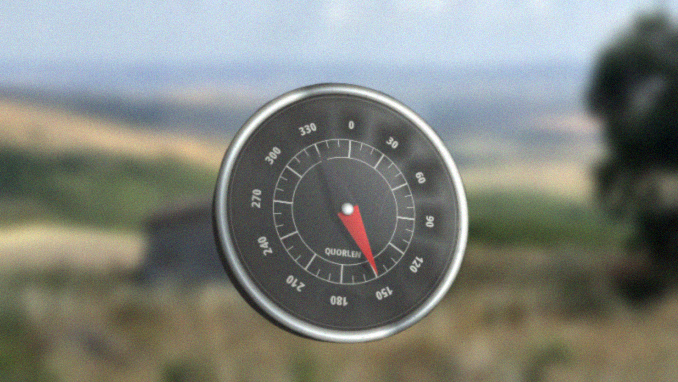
150 °
